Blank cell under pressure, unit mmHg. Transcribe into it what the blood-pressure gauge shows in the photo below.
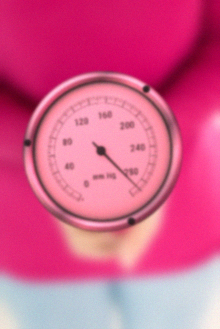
290 mmHg
